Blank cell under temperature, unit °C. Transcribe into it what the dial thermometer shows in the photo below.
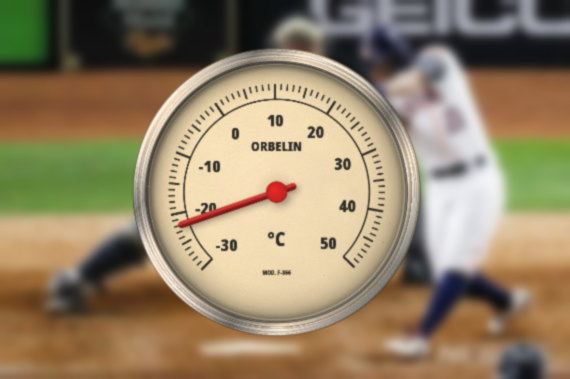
-22 °C
